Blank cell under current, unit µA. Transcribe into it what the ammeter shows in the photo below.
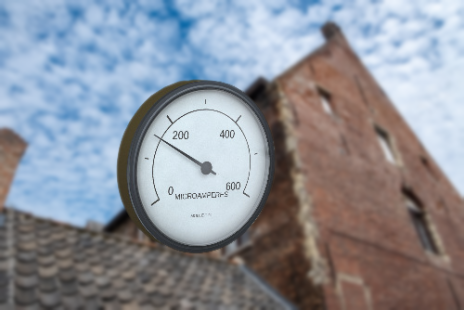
150 µA
